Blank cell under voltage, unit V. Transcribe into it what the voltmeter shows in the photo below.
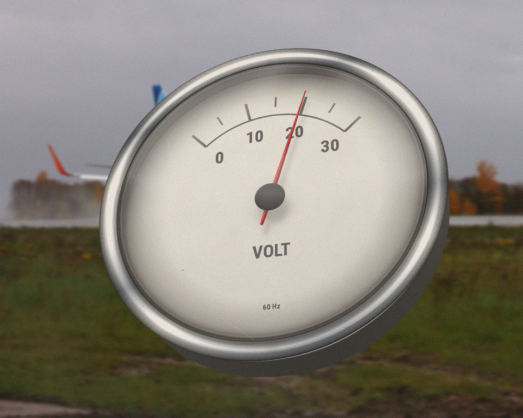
20 V
